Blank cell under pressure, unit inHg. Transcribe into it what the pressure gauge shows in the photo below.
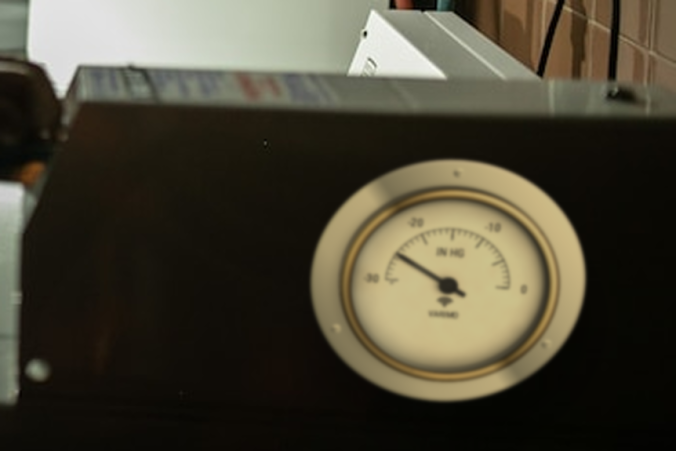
-25 inHg
